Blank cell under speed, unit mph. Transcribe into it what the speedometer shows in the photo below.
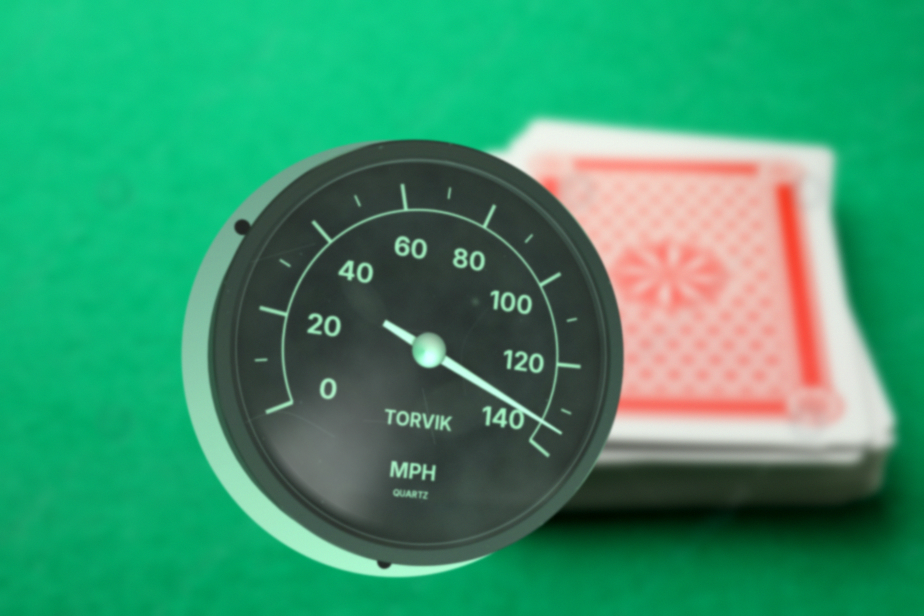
135 mph
